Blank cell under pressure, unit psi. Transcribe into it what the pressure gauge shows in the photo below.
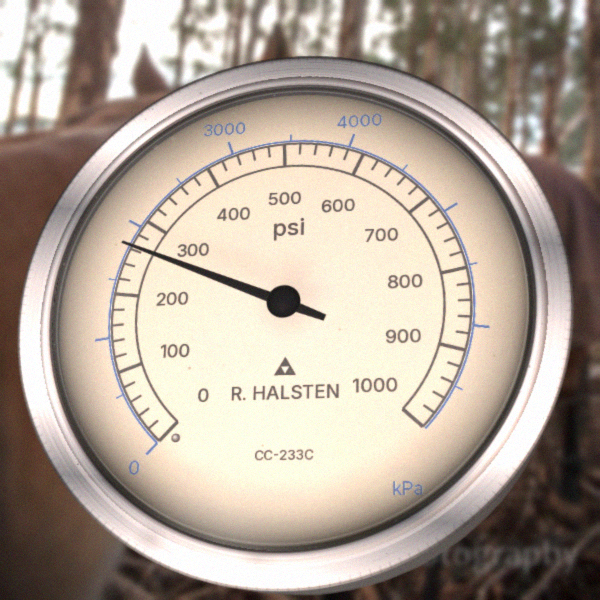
260 psi
